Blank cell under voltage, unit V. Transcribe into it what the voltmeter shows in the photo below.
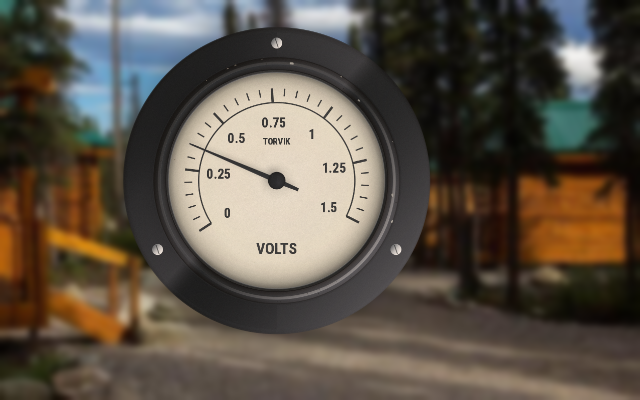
0.35 V
